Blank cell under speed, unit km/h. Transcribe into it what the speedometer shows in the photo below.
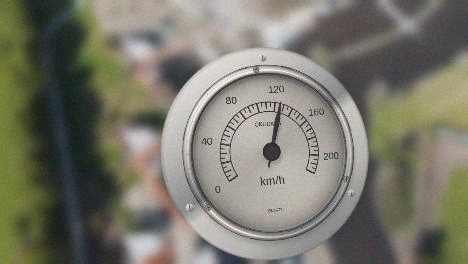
125 km/h
